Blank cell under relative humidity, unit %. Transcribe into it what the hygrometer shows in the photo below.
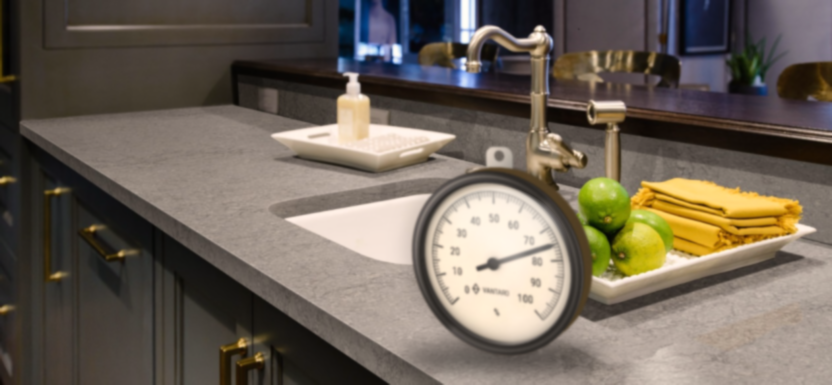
75 %
